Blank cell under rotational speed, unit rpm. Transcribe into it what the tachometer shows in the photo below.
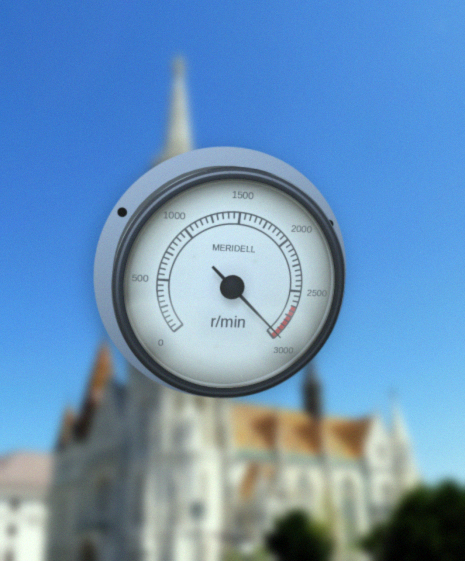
2950 rpm
